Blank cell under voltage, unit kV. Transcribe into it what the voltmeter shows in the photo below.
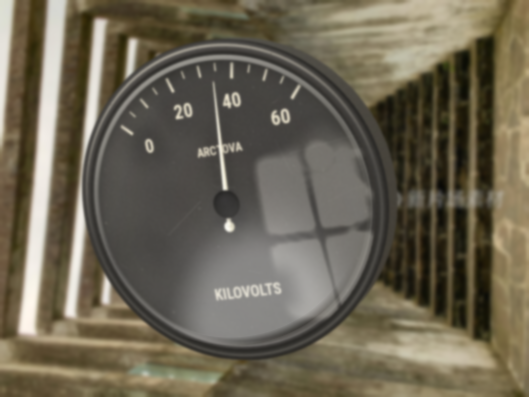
35 kV
